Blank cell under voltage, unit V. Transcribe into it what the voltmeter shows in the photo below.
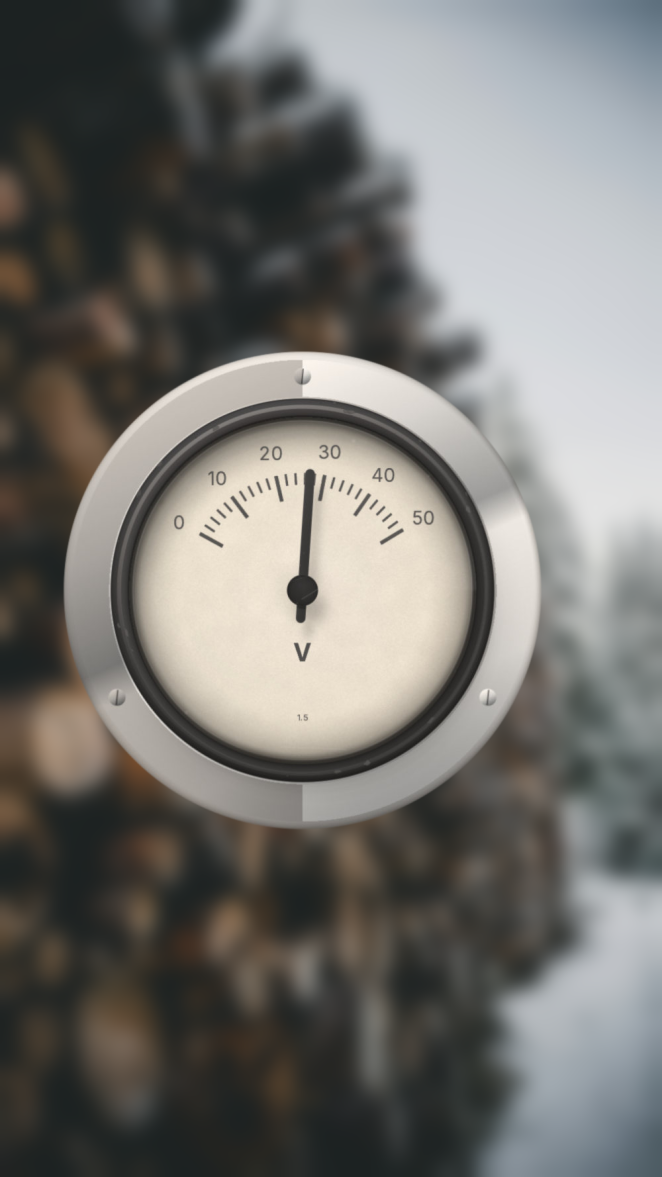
27 V
